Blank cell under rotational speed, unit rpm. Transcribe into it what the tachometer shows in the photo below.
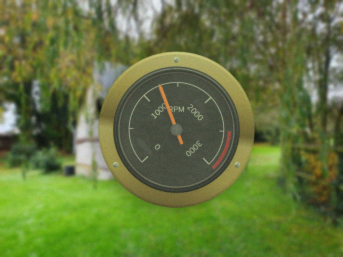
1250 rpm
